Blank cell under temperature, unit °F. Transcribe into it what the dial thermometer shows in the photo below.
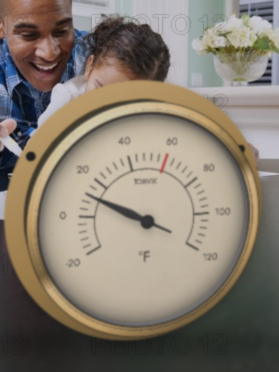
12 °F
